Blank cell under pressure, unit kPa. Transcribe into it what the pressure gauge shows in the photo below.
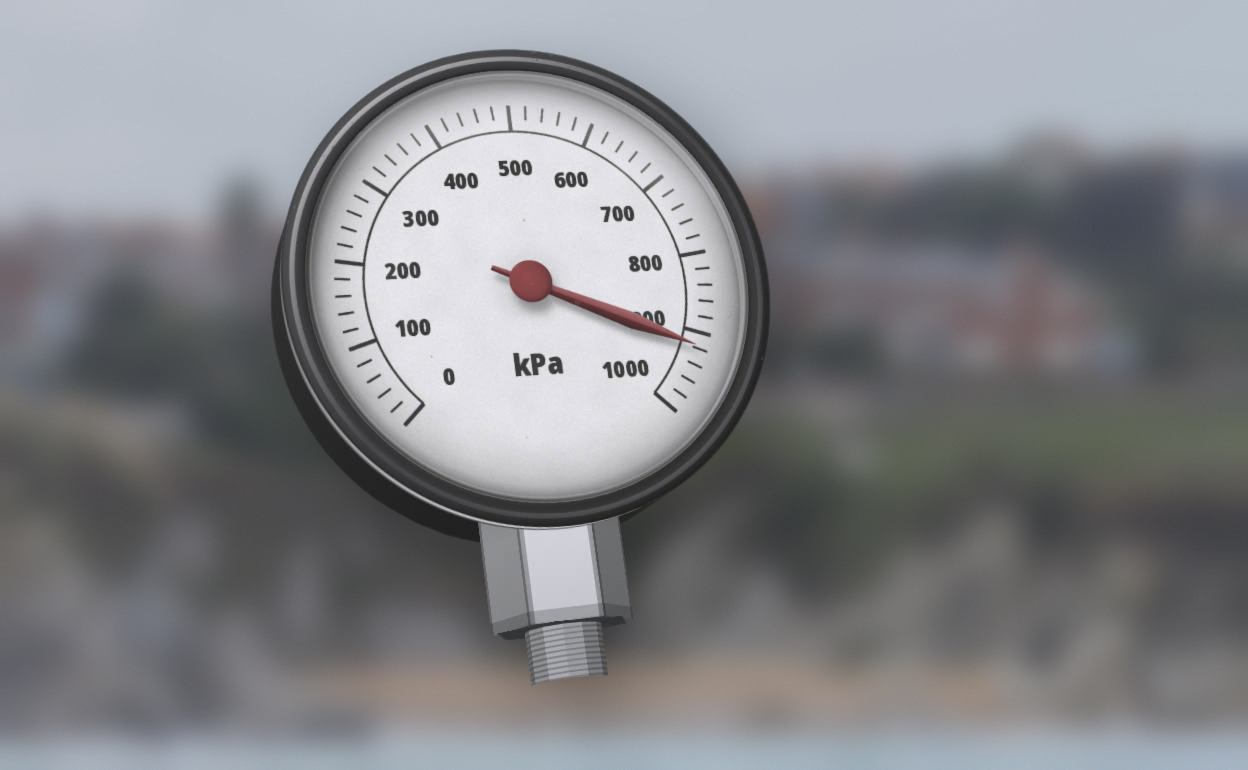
920 kPa
